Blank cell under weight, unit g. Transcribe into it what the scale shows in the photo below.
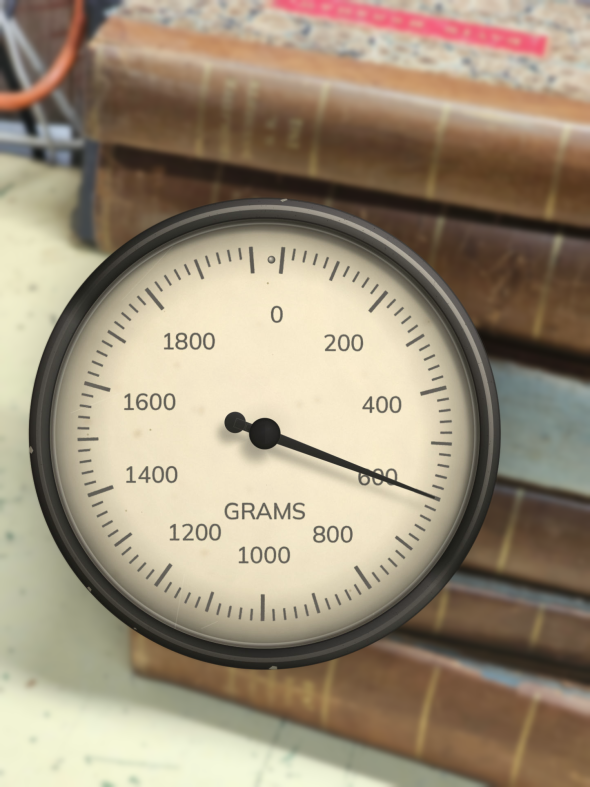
600 g
